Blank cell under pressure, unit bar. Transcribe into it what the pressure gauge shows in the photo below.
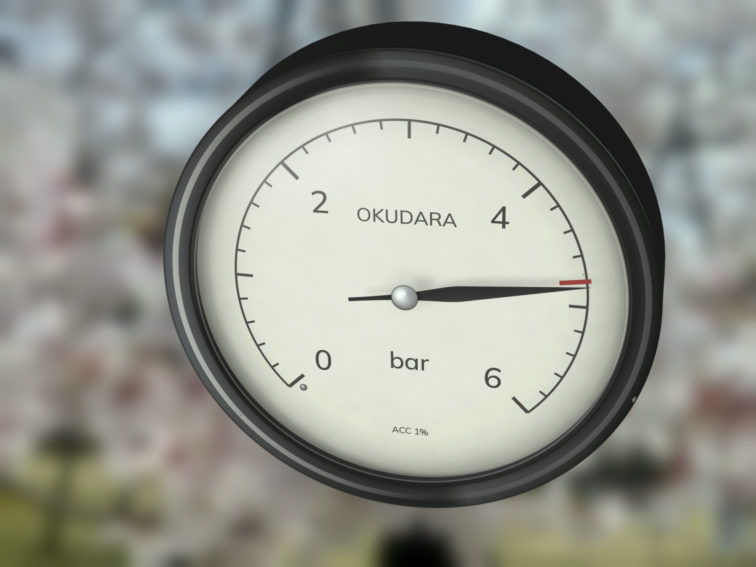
4.8 bar
